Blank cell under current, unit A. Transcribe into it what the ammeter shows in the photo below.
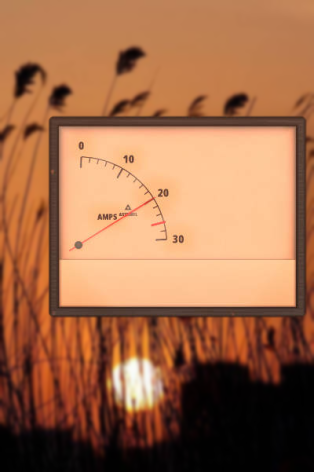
20 A
